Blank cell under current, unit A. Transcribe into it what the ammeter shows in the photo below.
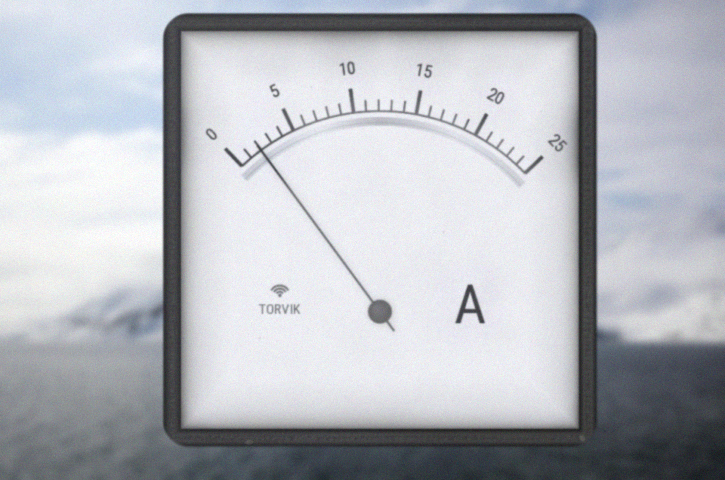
2 A
